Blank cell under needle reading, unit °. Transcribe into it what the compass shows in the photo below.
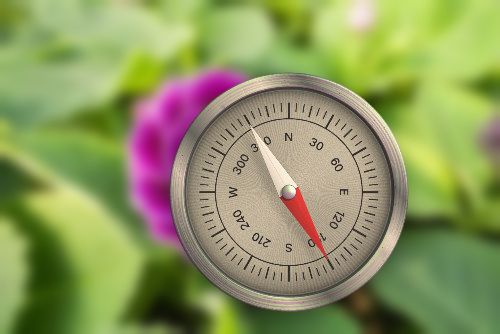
150 °
